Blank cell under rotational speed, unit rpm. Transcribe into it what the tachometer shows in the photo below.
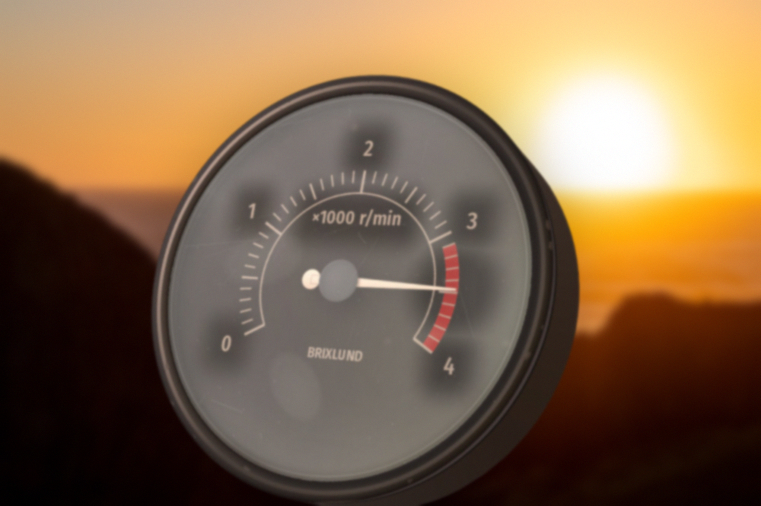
3500 rpm
